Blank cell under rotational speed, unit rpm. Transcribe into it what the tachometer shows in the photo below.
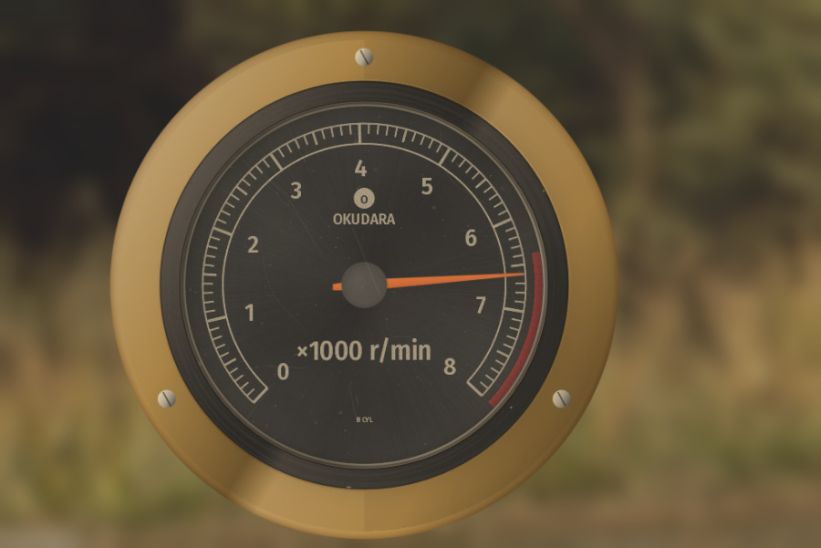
6600 rpm
